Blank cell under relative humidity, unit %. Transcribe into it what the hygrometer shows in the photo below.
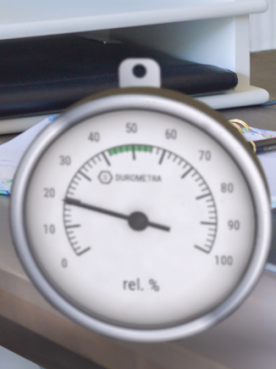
20 %
